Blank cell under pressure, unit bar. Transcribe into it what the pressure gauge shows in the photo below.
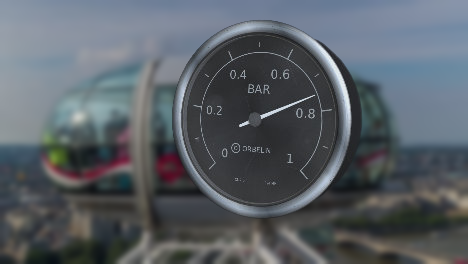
0.75 bar
